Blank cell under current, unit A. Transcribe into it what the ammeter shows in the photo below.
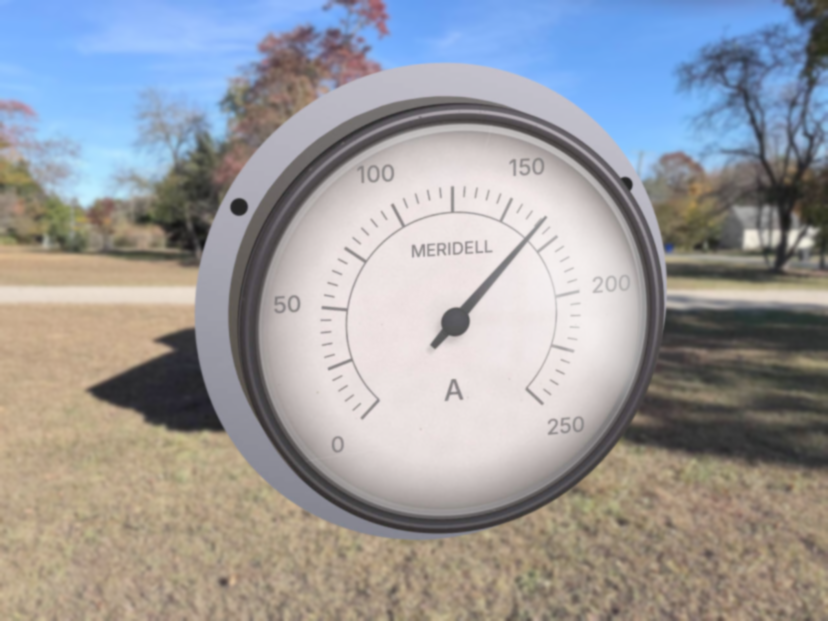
165 A
